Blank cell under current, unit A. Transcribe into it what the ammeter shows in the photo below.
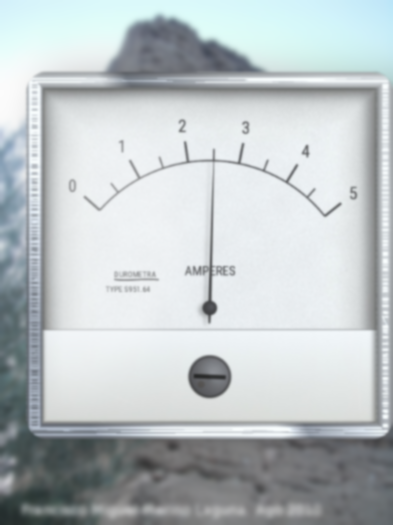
2.5 A
